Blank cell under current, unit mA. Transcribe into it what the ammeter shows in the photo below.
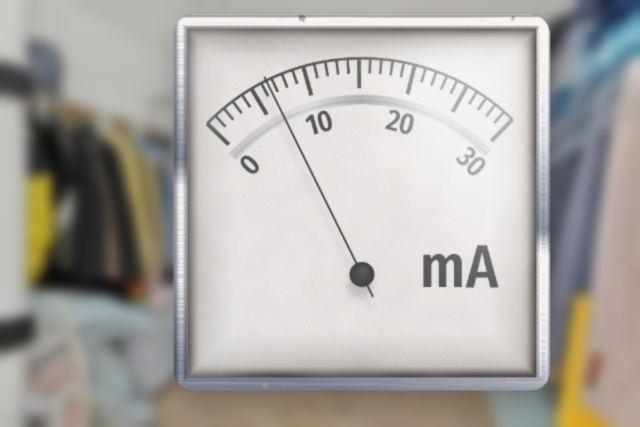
6.5 mA
